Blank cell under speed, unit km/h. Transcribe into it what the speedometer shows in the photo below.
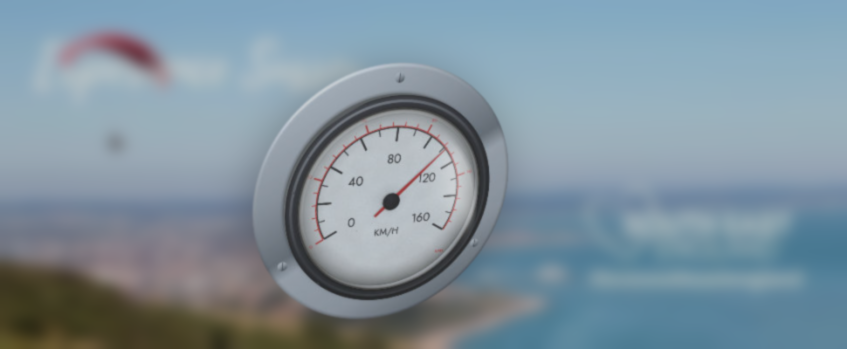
110 km/h
